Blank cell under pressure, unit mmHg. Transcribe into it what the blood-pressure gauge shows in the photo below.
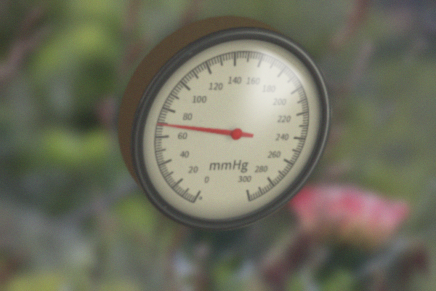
70 mmHg
